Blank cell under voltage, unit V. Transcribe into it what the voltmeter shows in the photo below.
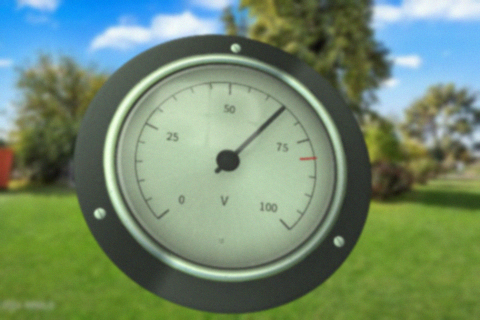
65 V
